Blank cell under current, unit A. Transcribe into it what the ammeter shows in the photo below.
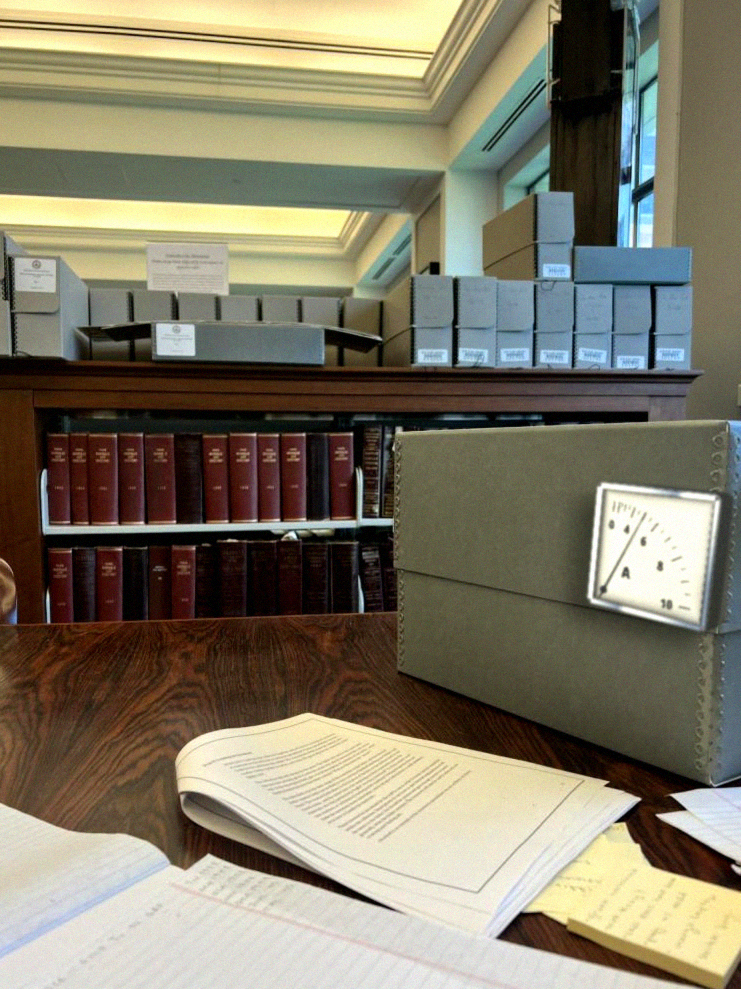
5 A
